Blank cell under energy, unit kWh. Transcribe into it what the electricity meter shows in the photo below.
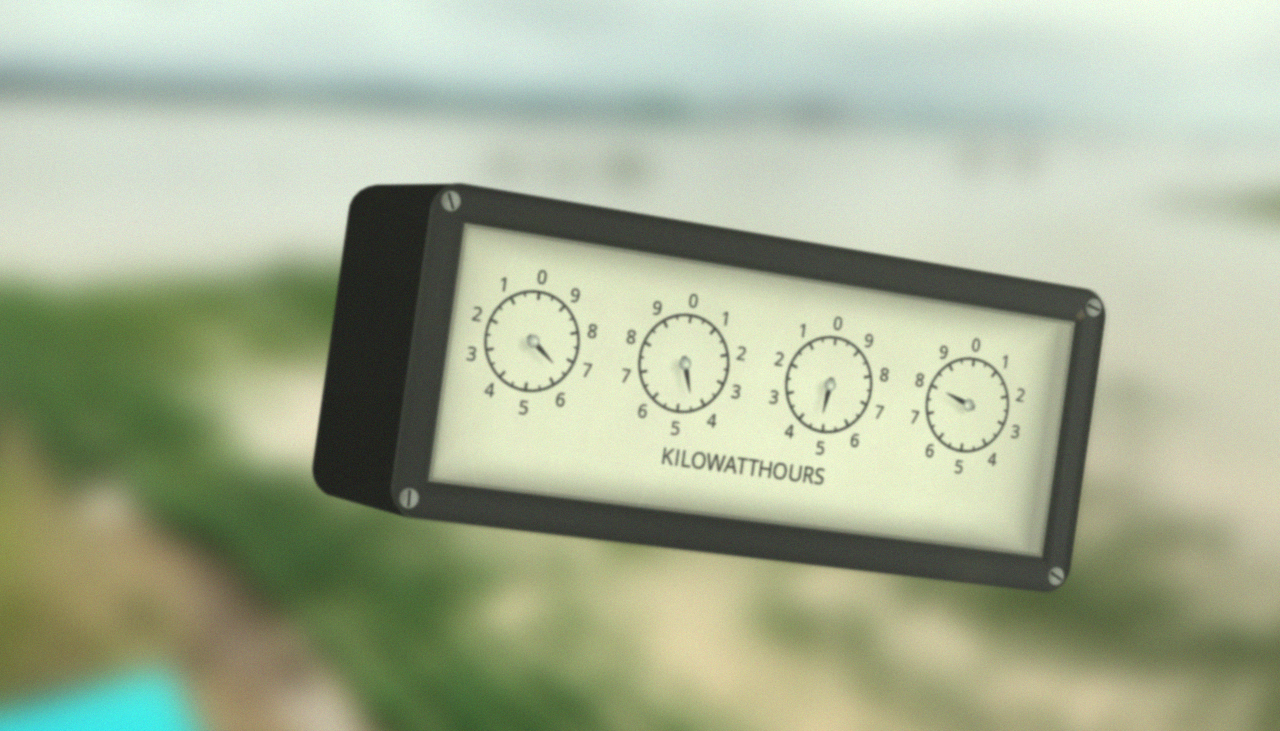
6448 kWh
